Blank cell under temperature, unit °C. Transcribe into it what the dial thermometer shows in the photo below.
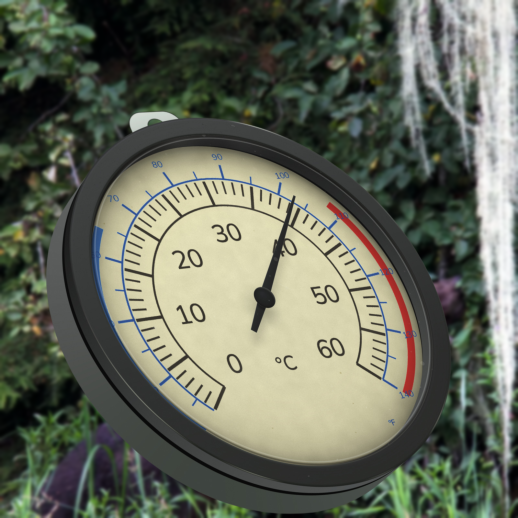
39 °C
